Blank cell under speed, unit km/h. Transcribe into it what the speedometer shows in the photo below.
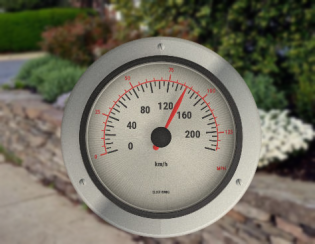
140 km/h
